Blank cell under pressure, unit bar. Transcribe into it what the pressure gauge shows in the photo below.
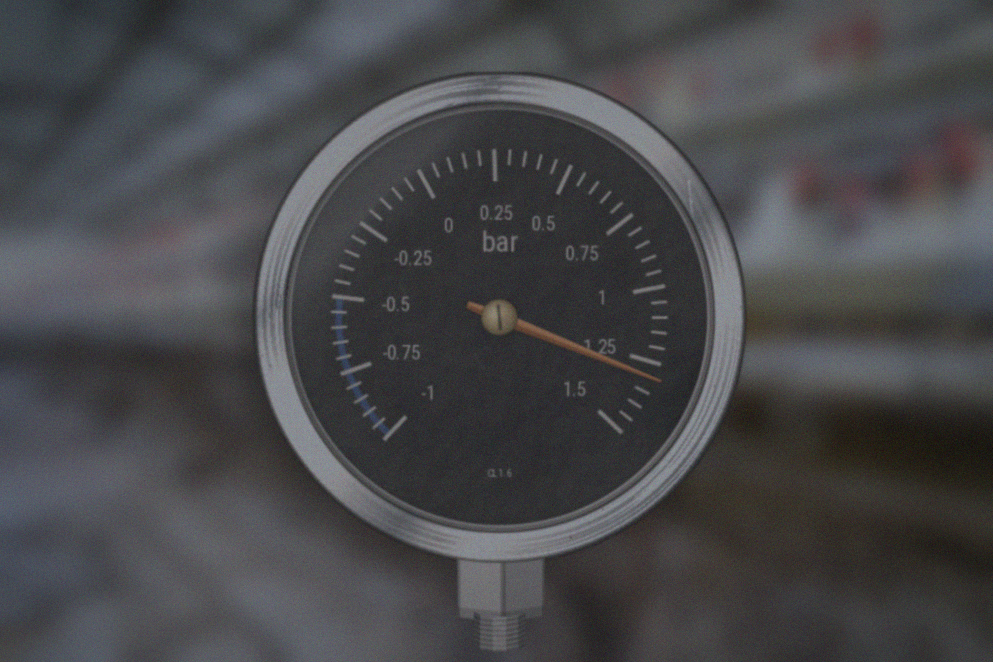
1.3 bar
